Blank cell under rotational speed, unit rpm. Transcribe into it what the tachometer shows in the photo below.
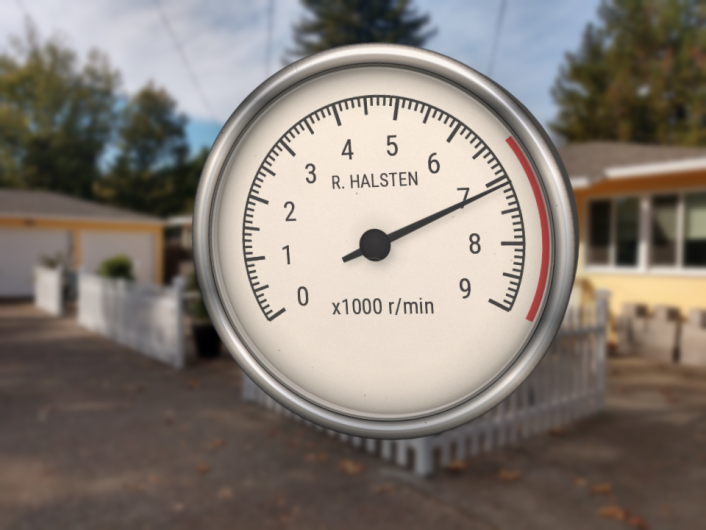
7100 rpm
